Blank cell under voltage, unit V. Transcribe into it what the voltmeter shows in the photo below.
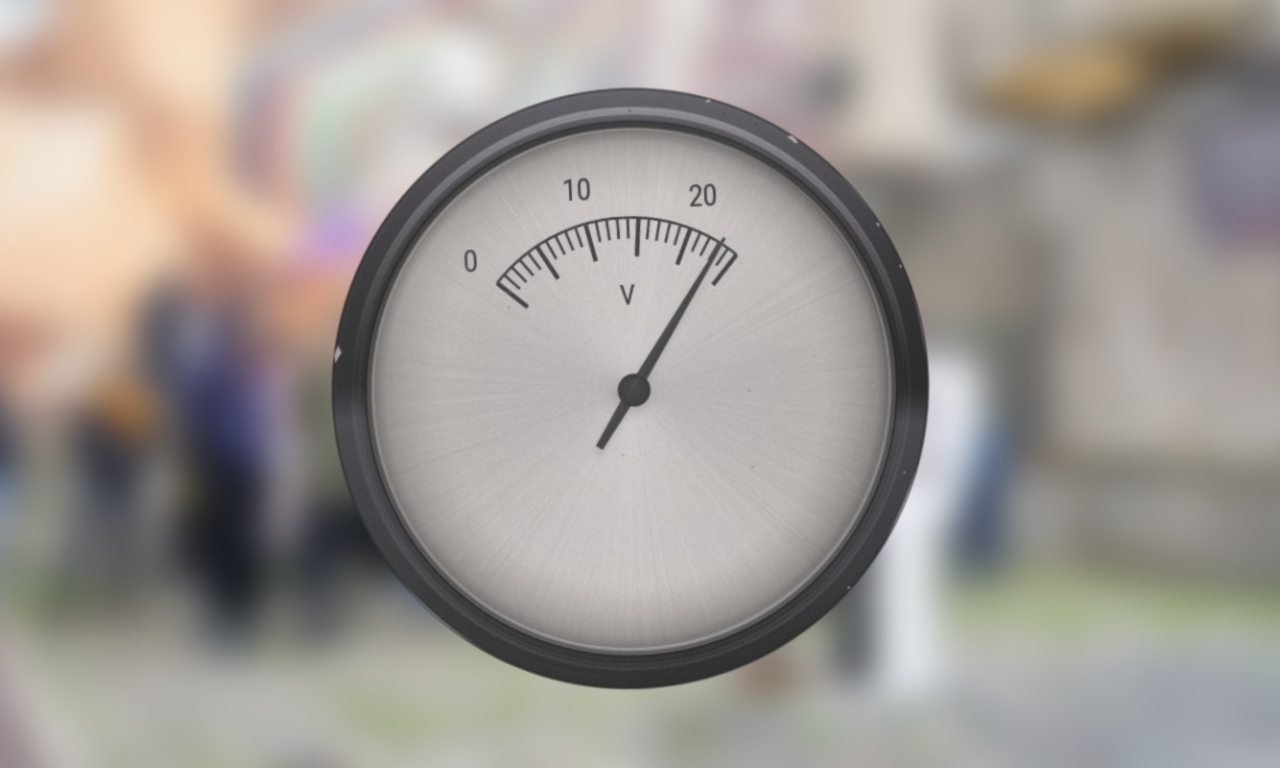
23 V
